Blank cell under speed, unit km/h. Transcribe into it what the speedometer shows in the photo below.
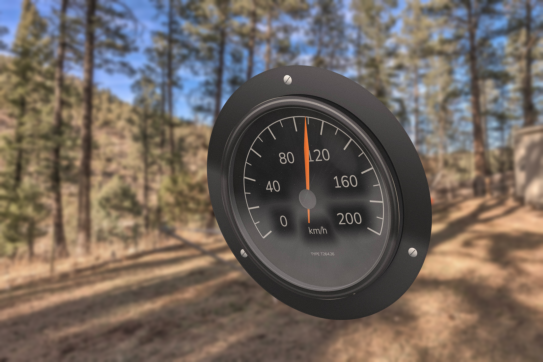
110 km/h
